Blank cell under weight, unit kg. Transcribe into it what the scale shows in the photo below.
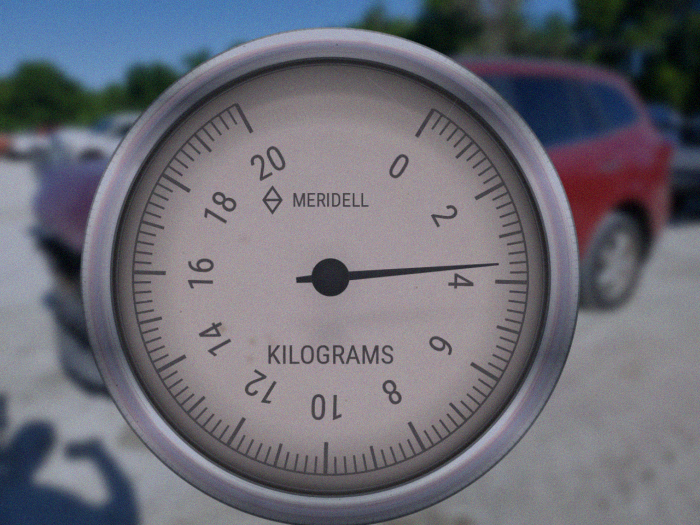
3.6 kg
